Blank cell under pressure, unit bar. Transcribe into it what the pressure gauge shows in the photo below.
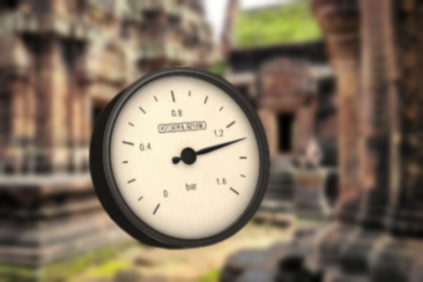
1.3 bar
